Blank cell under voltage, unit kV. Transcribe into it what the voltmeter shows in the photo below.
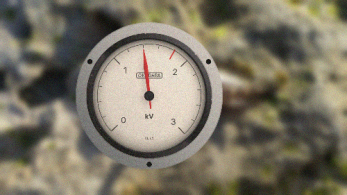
1.4 kV
